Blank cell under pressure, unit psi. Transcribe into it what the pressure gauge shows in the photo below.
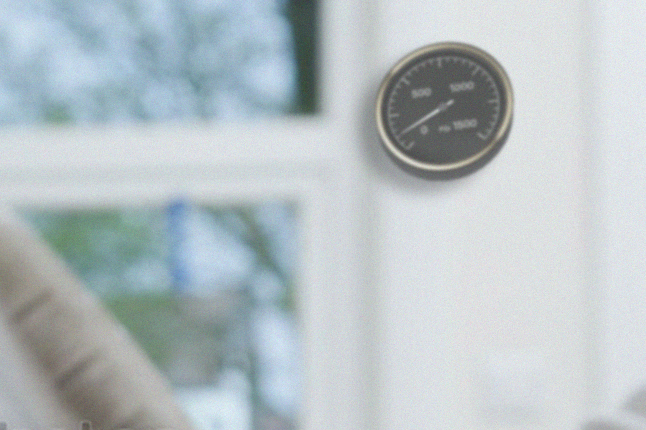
100 psi
